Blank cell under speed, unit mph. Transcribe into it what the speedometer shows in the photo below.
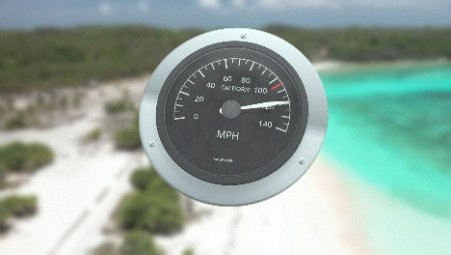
120 mph
